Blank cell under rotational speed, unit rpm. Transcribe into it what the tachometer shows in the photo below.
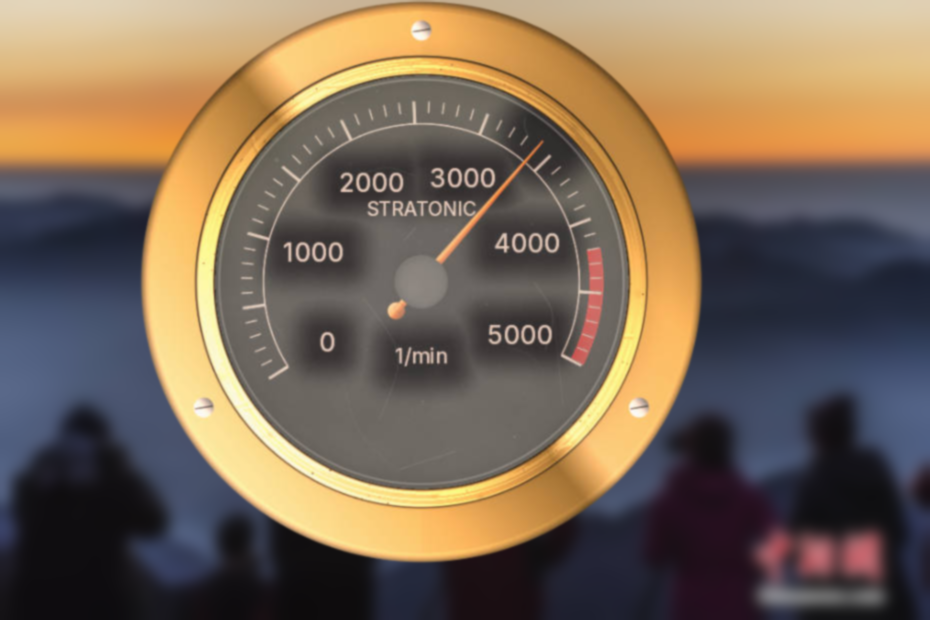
3400 rpm
